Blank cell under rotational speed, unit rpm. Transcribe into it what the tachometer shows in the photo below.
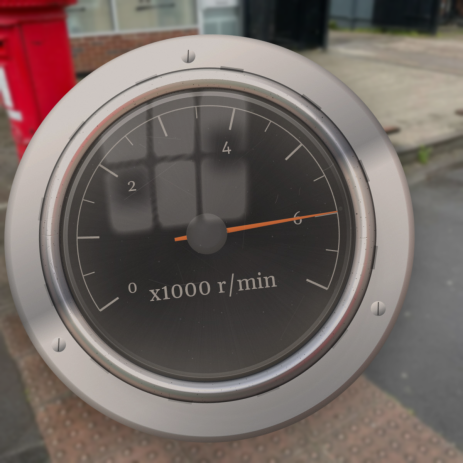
6000 rpm
